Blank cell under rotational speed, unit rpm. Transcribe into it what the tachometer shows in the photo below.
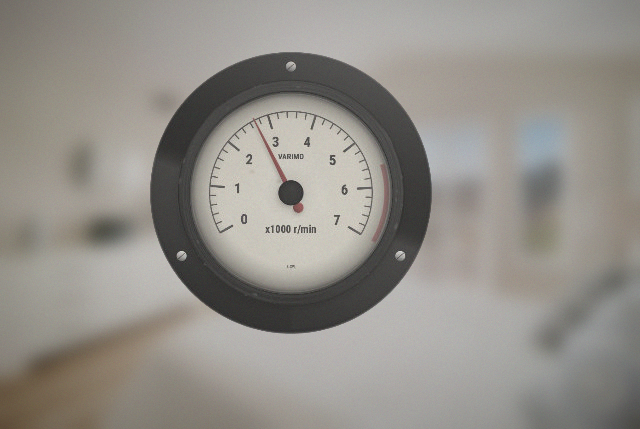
2700 rpm
